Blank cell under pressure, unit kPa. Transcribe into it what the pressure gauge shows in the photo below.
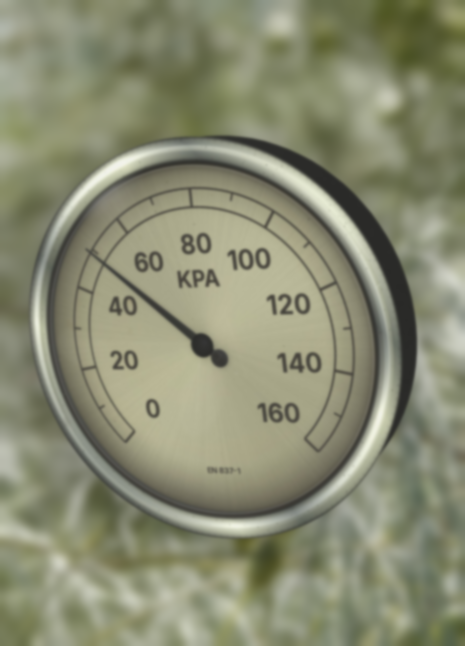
50 kPa
